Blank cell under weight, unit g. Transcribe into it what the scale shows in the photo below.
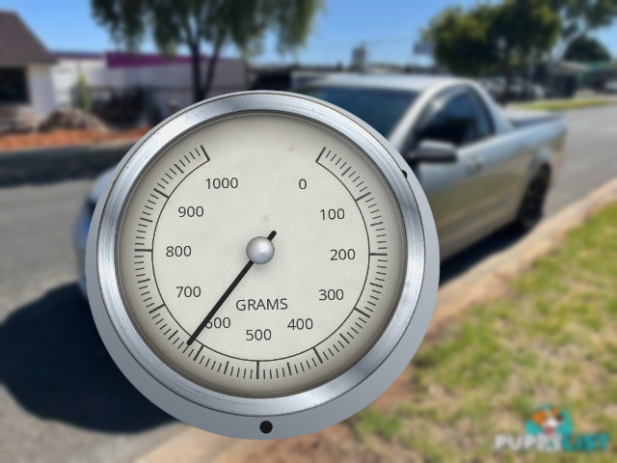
620 g
